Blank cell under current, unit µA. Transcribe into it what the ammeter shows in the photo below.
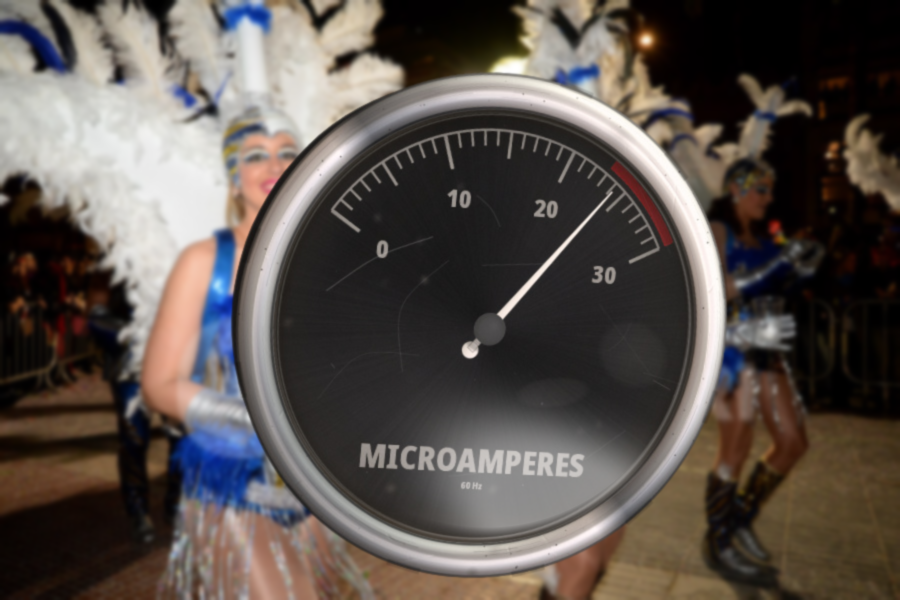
24 µA
